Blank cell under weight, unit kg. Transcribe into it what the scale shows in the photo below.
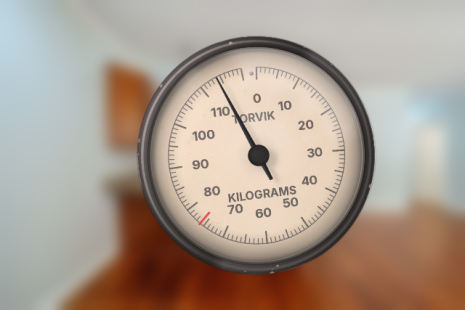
114 kg
